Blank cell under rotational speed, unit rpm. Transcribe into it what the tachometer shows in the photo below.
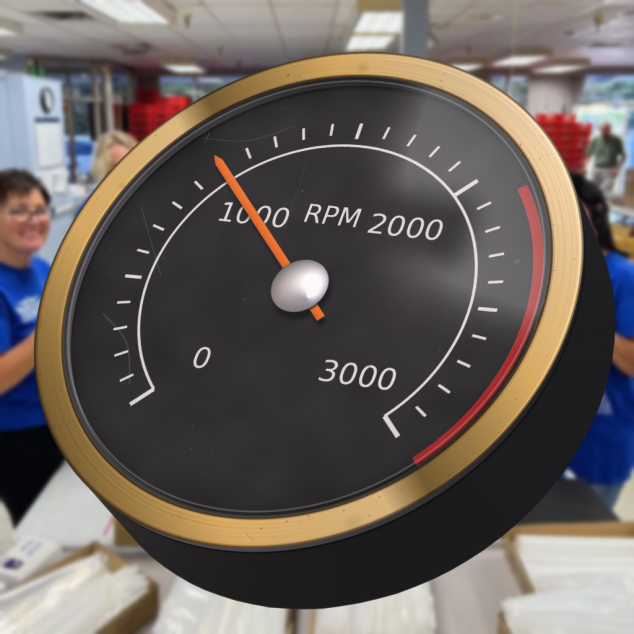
1000 rpm
